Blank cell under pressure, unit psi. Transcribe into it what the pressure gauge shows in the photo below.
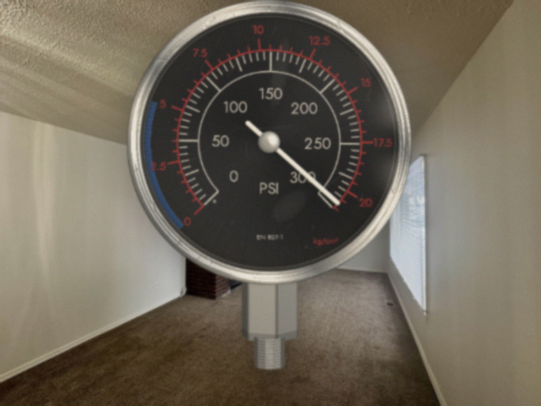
295 psi
